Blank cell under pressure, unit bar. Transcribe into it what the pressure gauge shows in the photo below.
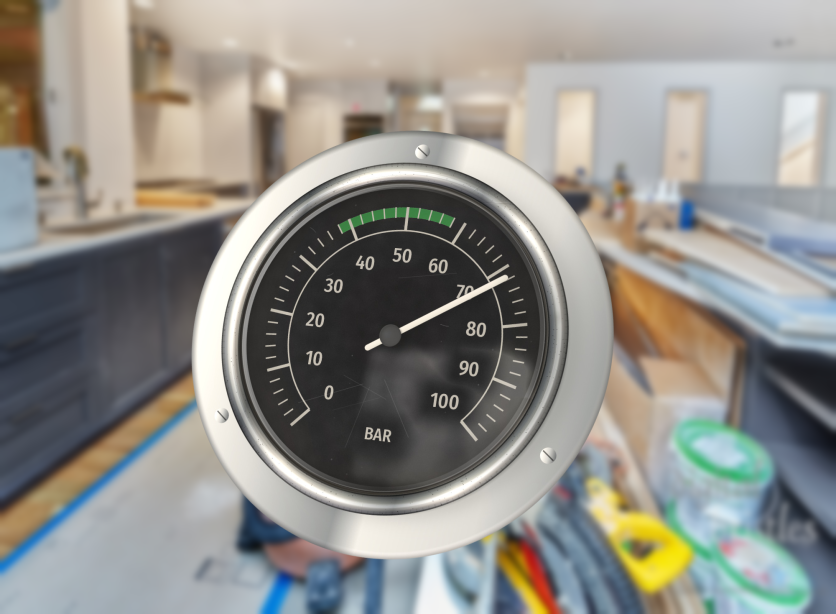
72 bar
